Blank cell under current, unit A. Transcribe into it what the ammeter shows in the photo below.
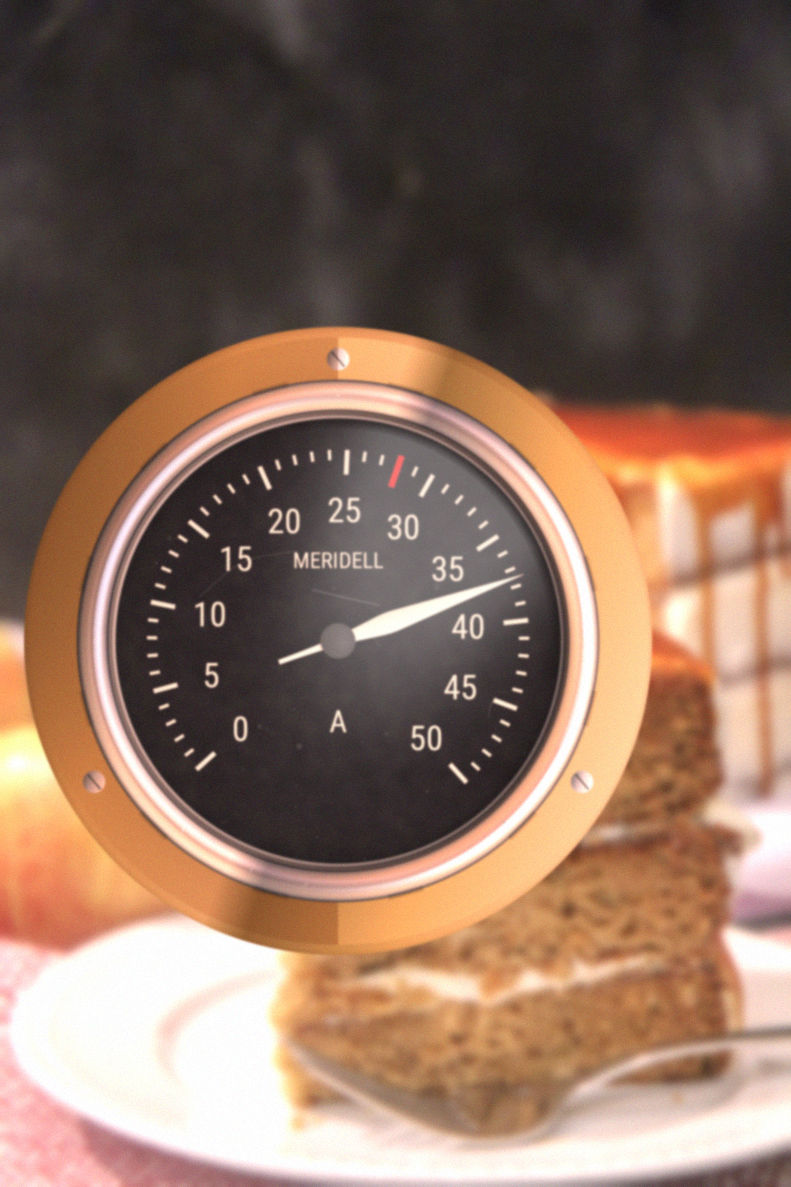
37.5 A
